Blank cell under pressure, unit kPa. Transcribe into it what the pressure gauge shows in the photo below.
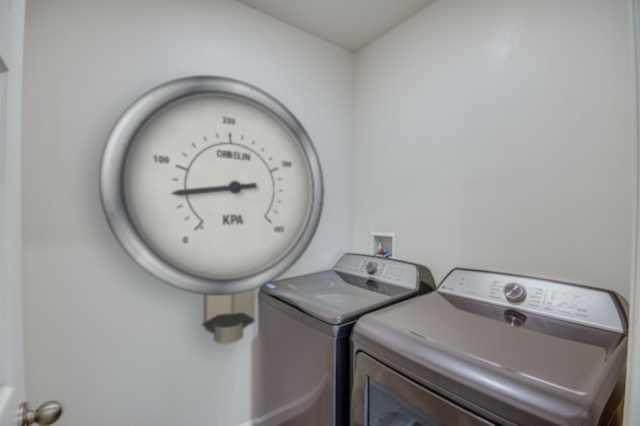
60 kPa
